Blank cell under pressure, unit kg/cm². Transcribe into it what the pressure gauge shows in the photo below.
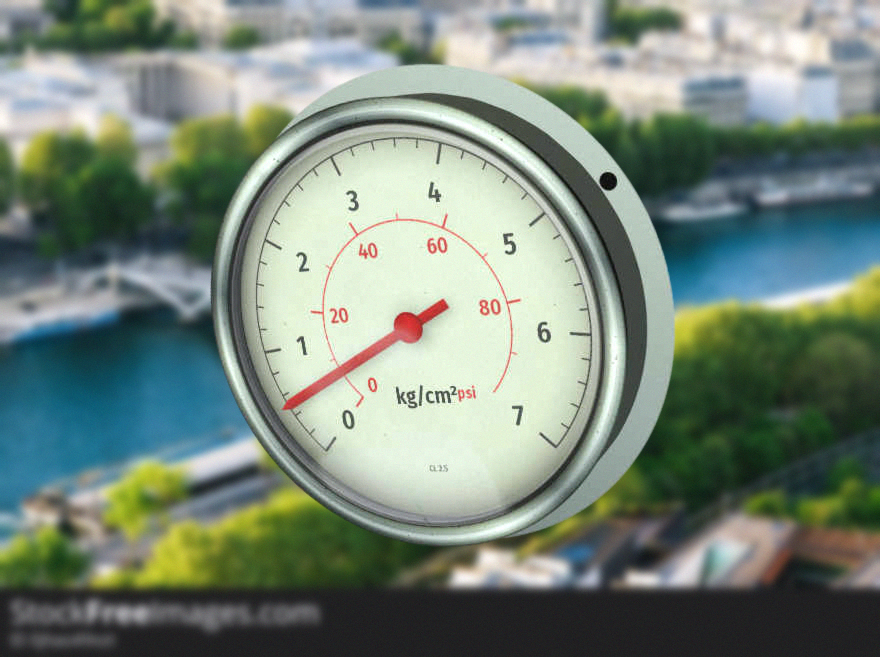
0.5 kg/cm²
